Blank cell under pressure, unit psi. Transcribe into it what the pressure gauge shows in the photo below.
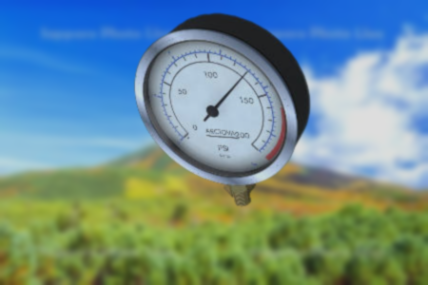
130 psi
